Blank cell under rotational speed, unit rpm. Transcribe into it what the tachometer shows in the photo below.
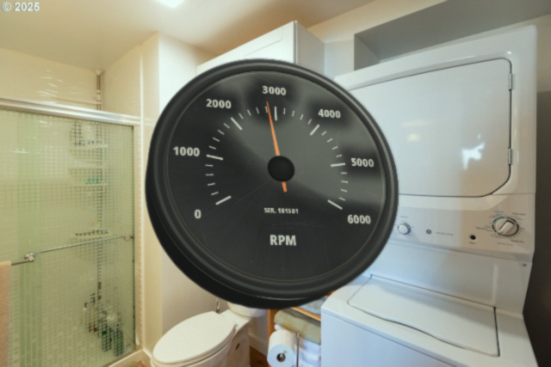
2800 rpm
